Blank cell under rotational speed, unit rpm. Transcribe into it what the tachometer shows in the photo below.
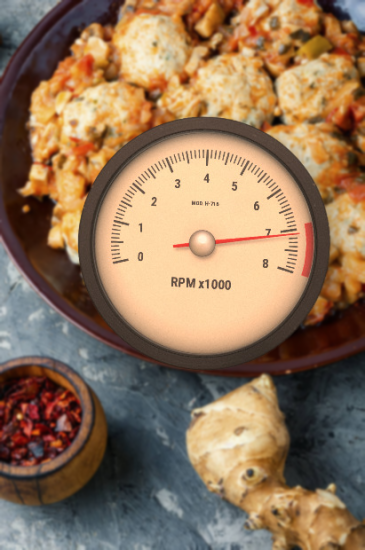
7100 rpm
